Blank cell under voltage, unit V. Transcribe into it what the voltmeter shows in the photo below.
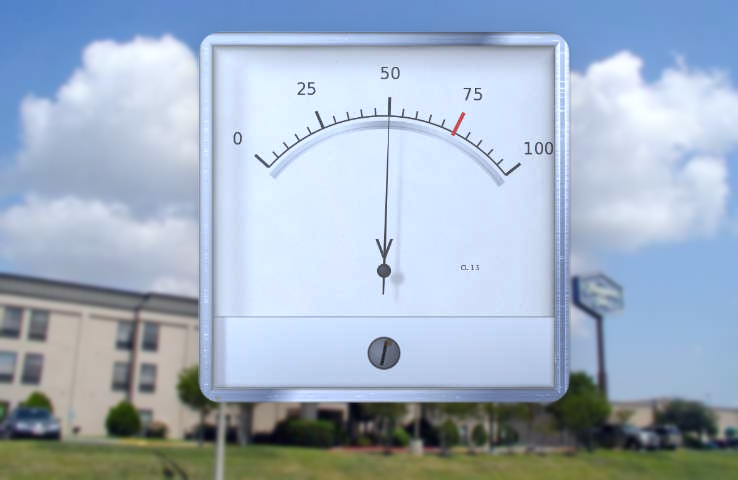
50 V
